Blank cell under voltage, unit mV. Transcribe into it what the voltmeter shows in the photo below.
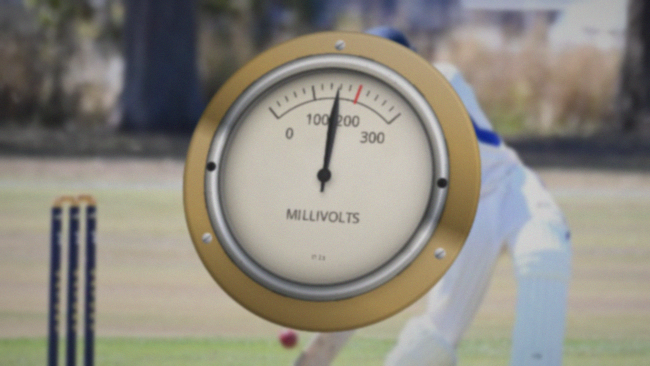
160 mV
